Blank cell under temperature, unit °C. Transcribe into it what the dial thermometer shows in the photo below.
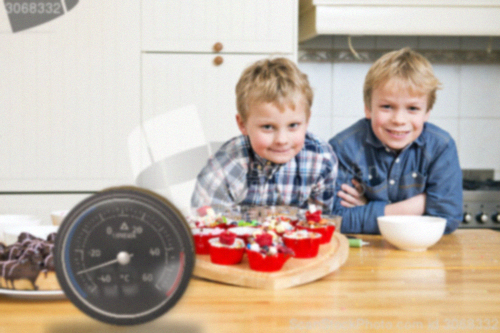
-30 °C
